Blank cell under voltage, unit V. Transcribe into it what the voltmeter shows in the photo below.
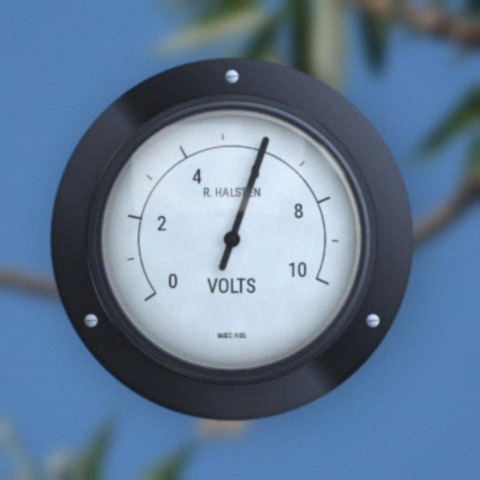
6 V
